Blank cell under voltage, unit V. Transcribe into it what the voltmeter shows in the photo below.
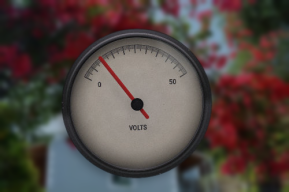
10 V
